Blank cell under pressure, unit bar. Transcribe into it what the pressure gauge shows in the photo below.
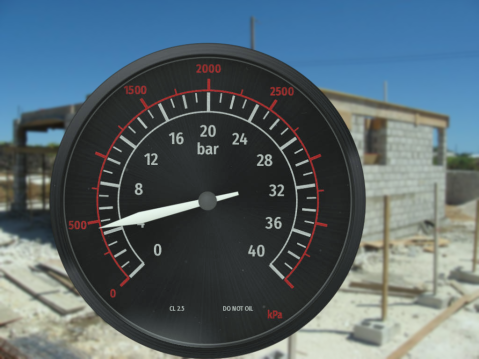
4.5 bar
